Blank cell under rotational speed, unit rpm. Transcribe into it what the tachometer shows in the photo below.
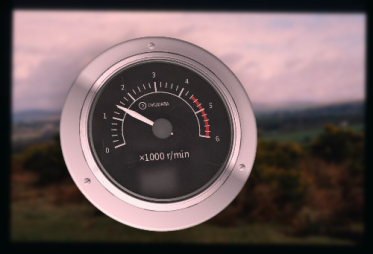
1400 rpm
